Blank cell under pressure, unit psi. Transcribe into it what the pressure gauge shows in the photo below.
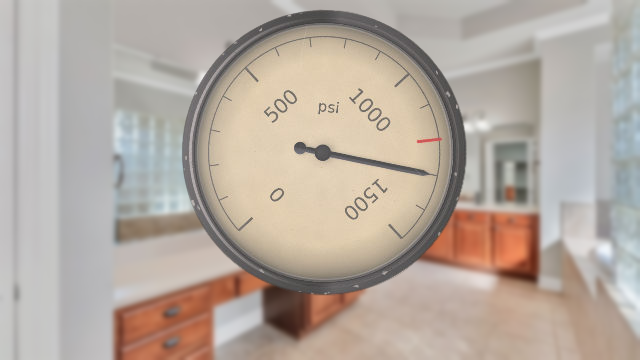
1300 psi
